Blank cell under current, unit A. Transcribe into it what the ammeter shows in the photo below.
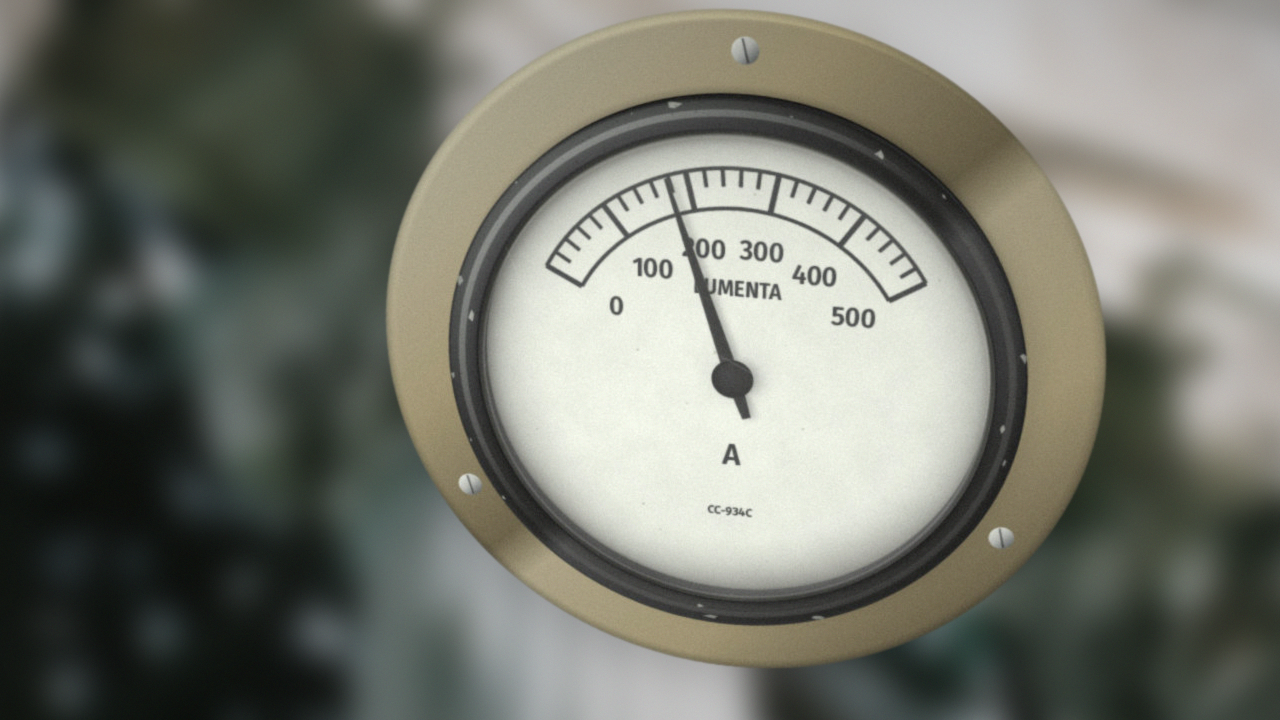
180 A
